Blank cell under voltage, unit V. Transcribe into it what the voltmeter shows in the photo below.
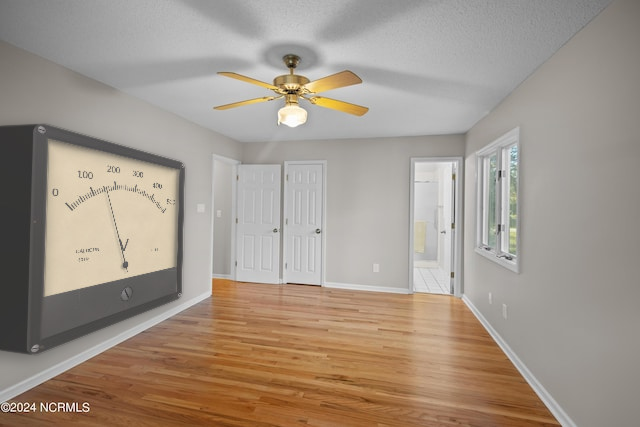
150 V
